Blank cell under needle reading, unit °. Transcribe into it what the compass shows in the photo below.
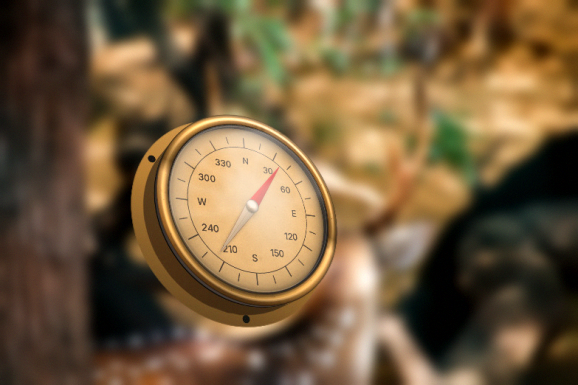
37.5 °
